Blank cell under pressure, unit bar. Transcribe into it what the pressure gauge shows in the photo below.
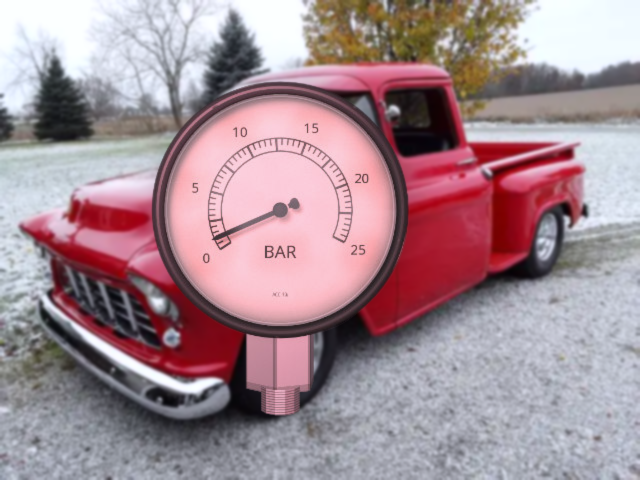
1 bar
